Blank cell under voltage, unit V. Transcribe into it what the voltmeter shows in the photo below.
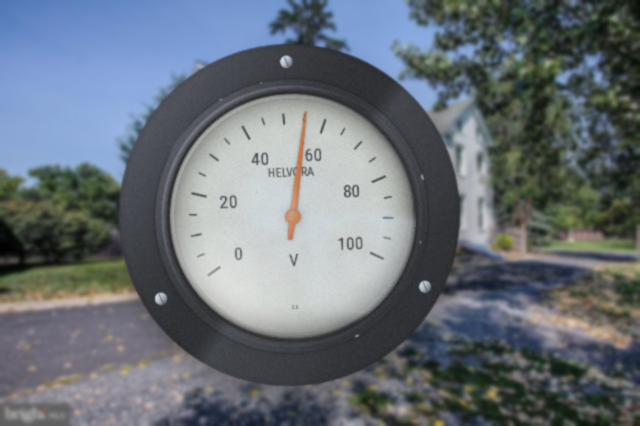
55 V
